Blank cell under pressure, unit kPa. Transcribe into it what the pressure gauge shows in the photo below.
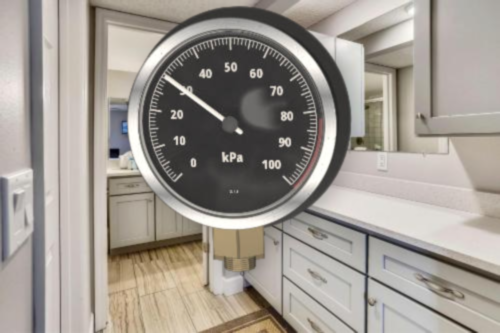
30 kPa
